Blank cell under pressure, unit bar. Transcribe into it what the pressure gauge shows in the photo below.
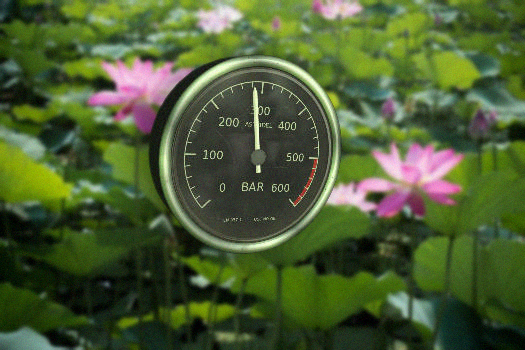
280 bar
